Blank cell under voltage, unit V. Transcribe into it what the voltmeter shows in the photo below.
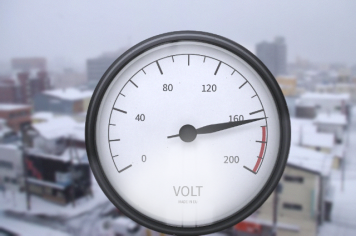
165 V
